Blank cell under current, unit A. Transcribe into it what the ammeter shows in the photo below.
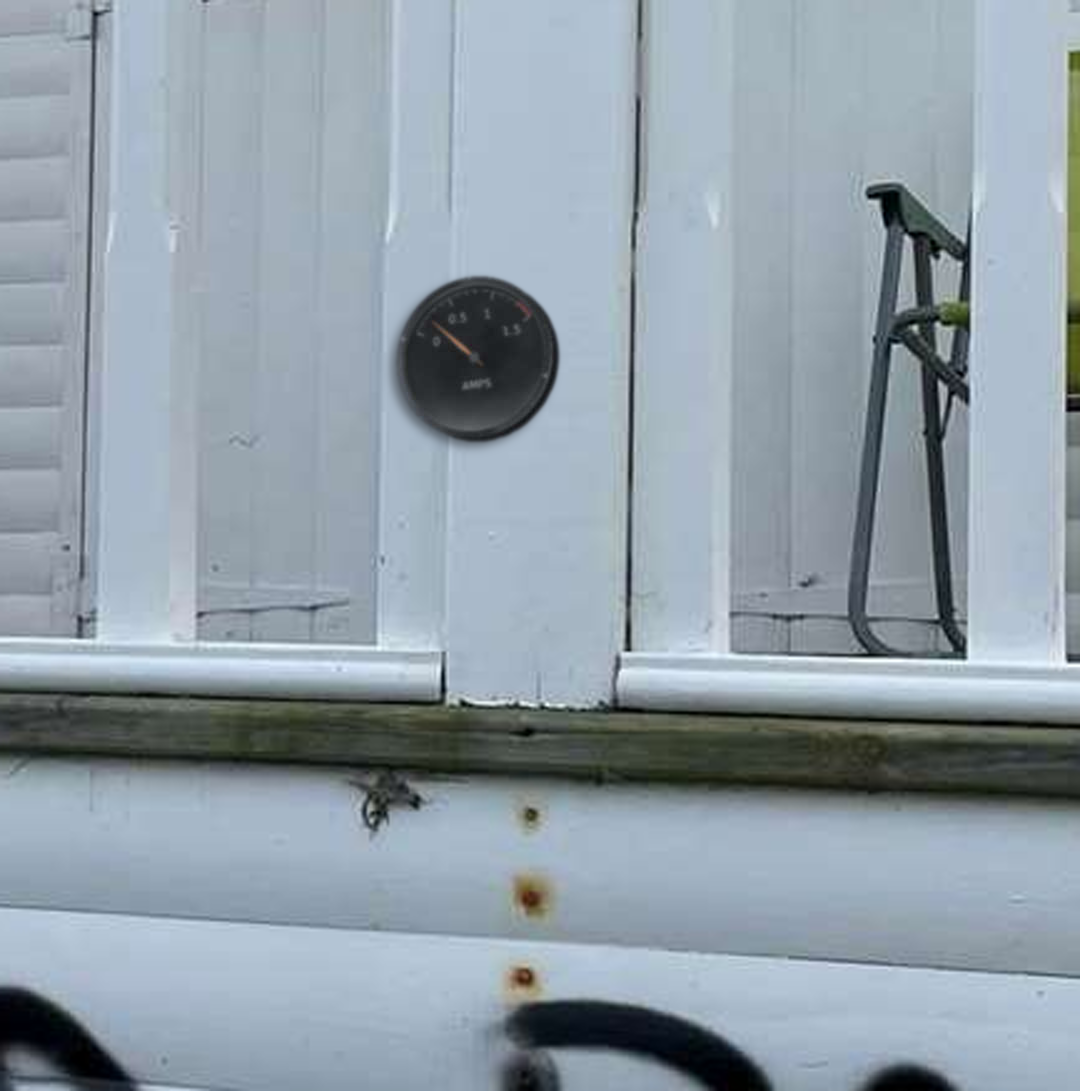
0.2 A
